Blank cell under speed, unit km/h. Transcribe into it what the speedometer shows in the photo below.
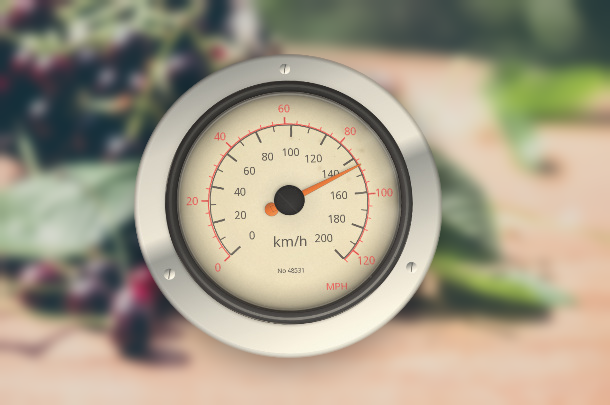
145 km/h
